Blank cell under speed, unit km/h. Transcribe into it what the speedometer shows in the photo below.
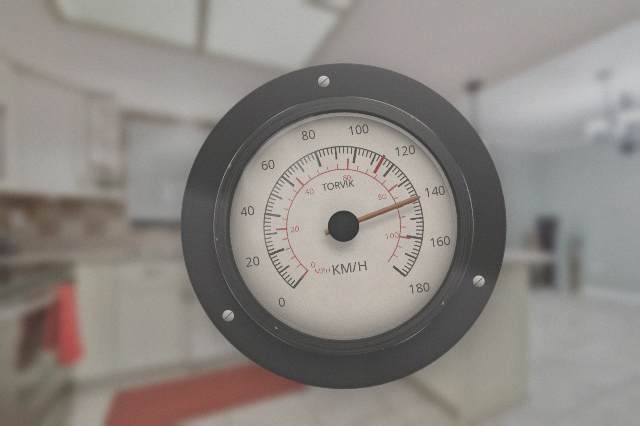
140 km/h
